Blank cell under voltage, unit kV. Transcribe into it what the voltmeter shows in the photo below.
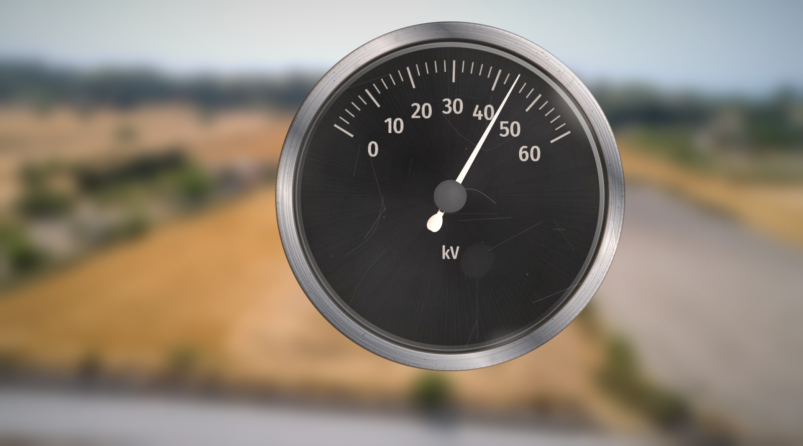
44 kV
